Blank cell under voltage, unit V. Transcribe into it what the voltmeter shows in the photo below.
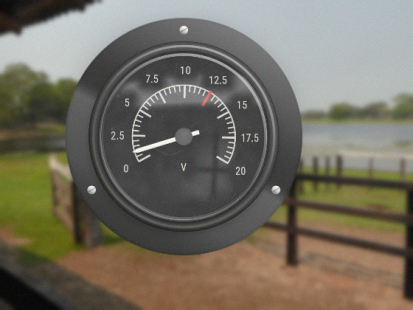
1 V
